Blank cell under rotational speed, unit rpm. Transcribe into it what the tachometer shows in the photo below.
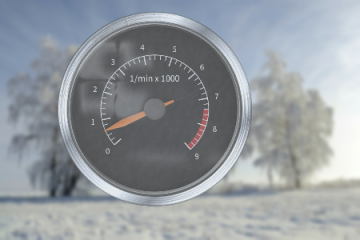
600 rpm
